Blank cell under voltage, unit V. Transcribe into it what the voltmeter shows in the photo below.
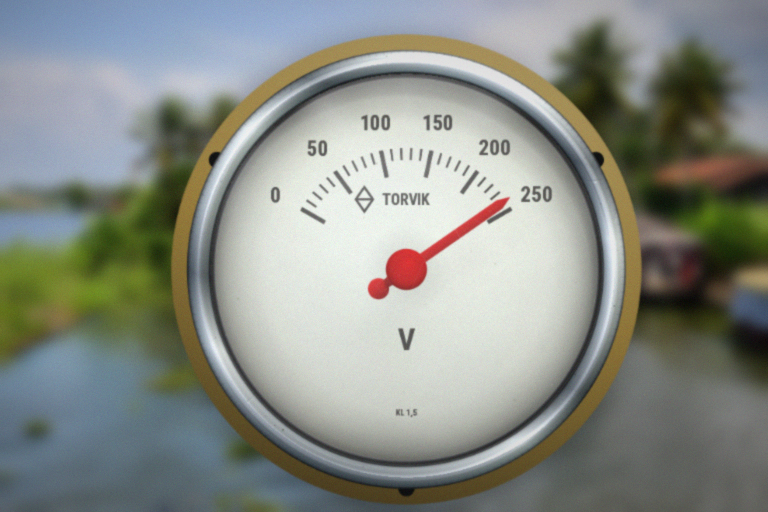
240 V
